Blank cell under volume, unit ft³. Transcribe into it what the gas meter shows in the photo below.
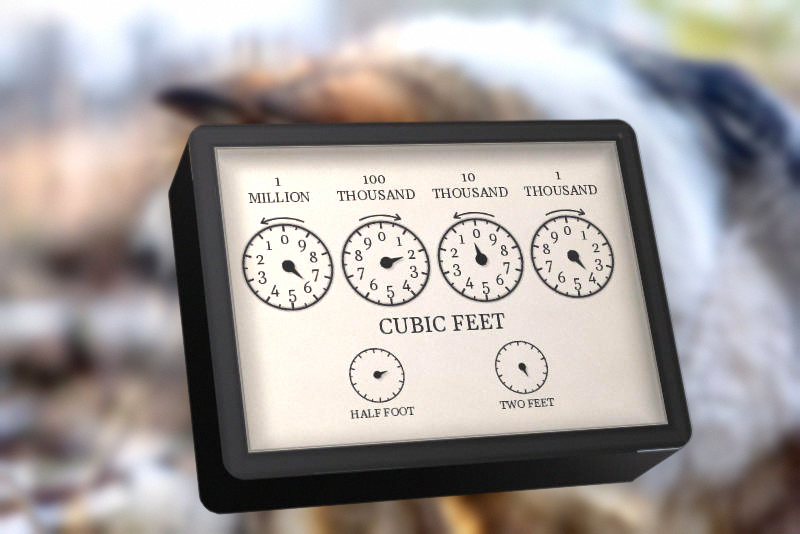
620400 ft³
